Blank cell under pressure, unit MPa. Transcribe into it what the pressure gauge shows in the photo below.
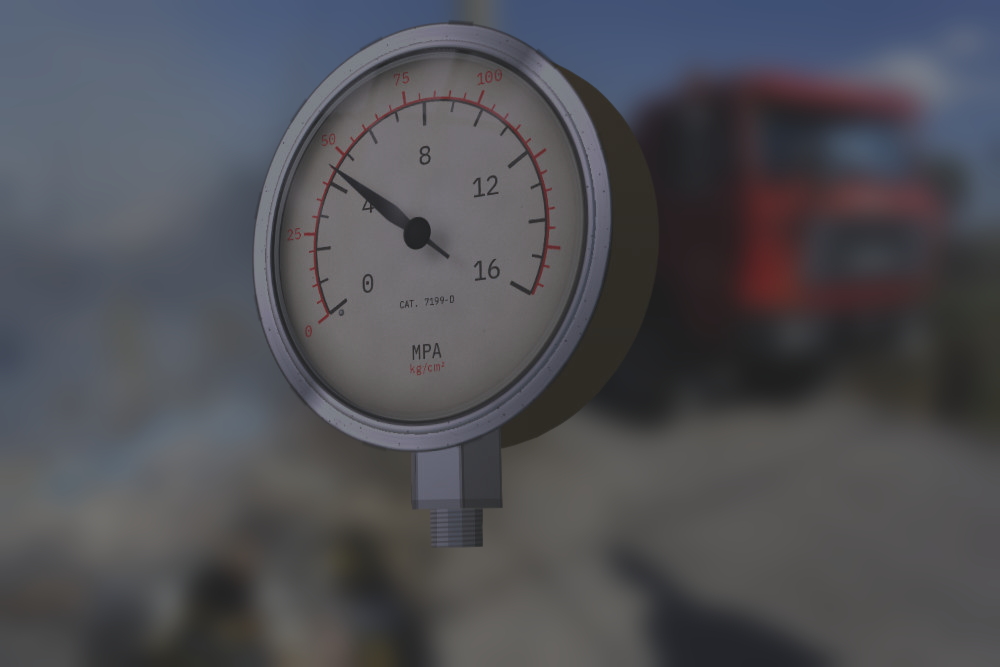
4.5 MPa
